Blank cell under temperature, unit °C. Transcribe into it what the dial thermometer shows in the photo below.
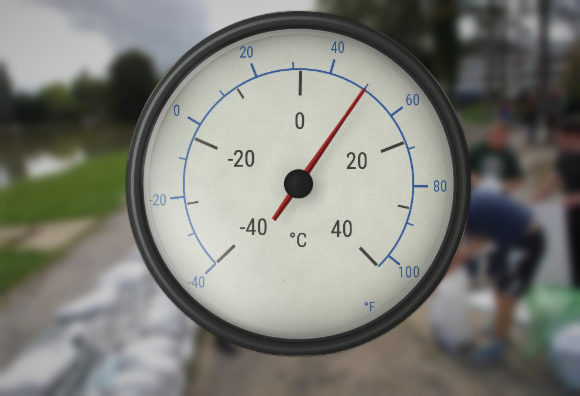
10 °C
